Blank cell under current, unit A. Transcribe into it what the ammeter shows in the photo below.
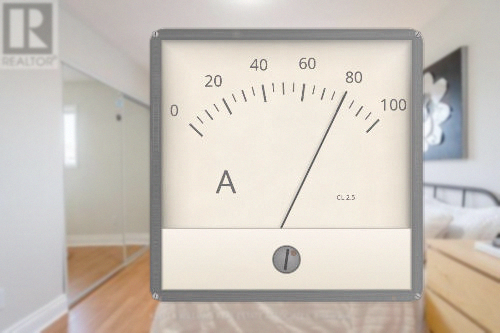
80 A
